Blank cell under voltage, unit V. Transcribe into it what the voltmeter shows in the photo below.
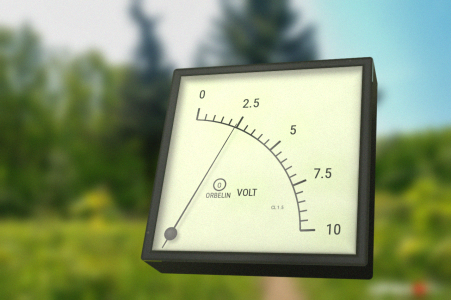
2.5 V
